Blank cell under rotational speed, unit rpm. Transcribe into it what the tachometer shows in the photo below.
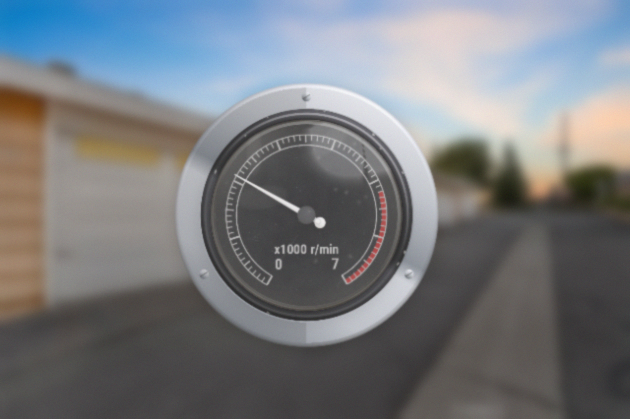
2100 rpm
